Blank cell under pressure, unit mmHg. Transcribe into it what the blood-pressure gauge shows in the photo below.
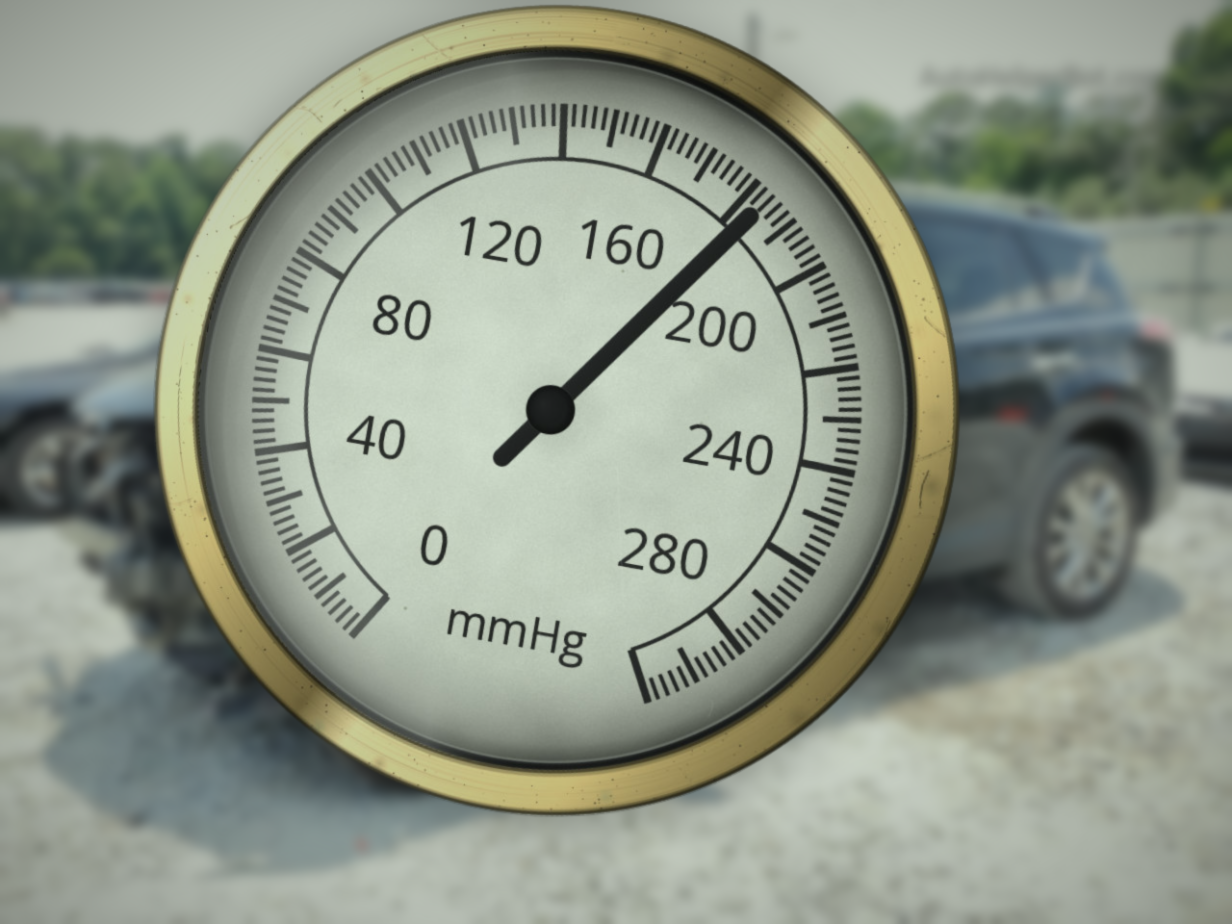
184 mmHg
